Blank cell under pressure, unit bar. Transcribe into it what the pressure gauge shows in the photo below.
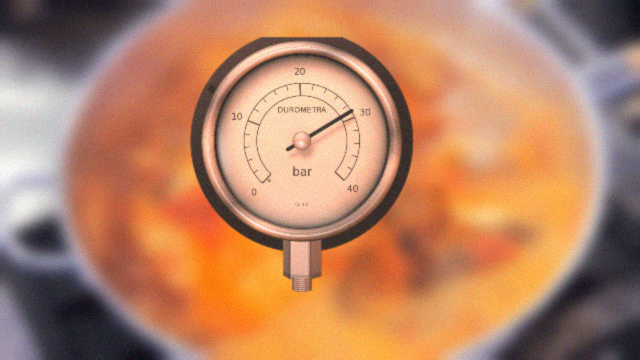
29 bar
